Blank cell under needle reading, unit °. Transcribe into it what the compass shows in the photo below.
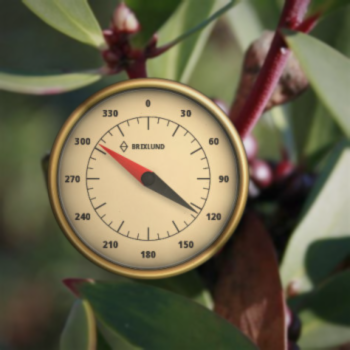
305 °
